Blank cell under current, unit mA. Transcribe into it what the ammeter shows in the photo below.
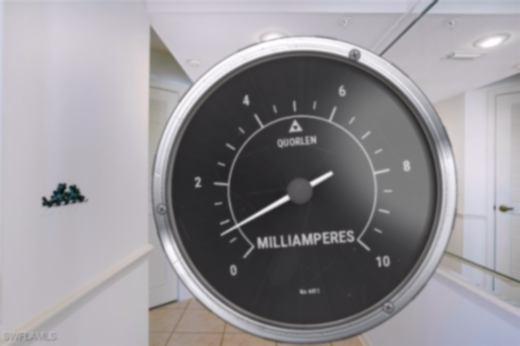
0.75 mA
